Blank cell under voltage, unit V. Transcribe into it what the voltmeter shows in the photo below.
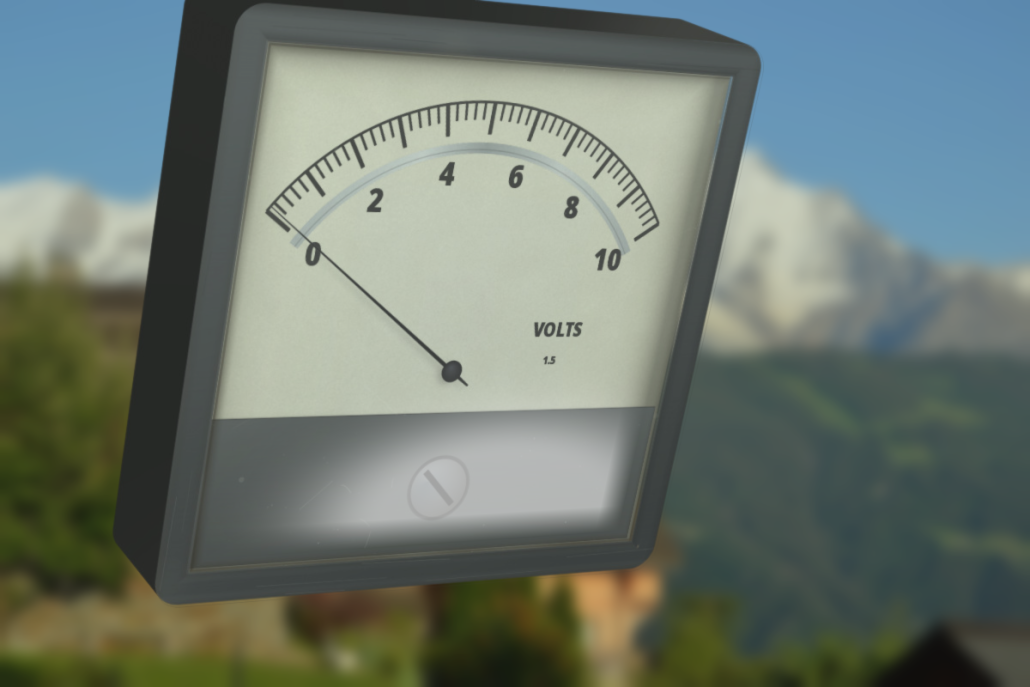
0.1 V
